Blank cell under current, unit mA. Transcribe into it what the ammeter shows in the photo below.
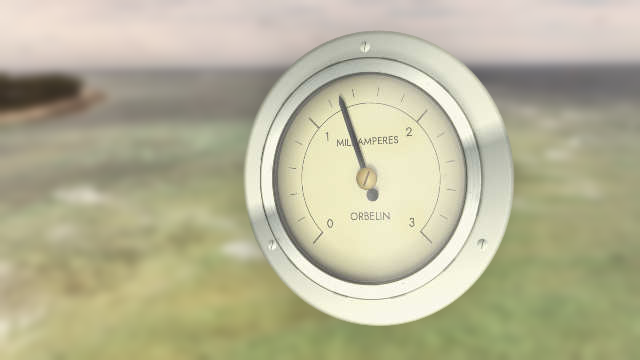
1.3 mA
